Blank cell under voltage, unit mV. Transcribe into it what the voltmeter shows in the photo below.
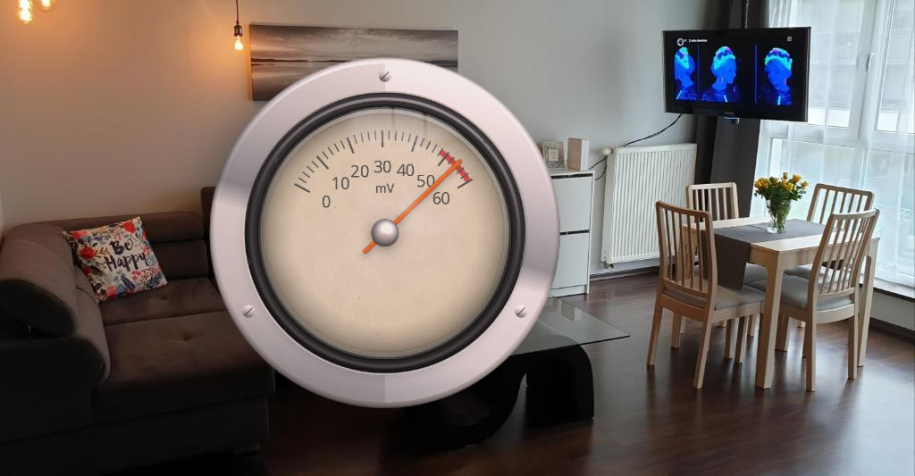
54 mV
